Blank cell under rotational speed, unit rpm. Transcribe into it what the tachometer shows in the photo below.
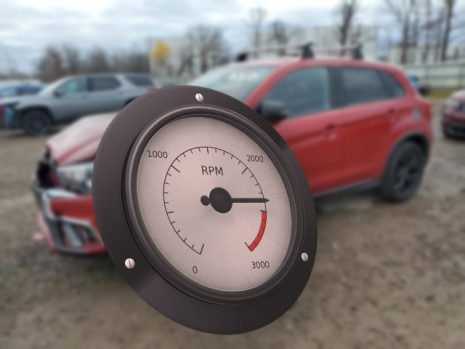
2400 rpm
